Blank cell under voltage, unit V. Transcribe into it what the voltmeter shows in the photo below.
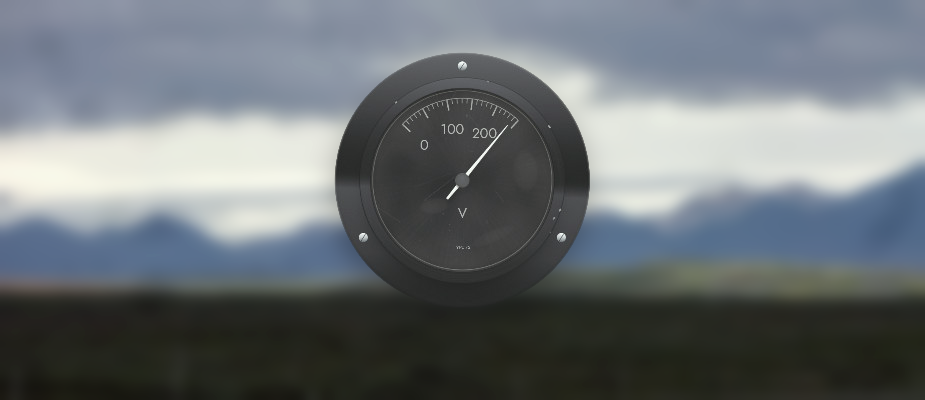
240 V
